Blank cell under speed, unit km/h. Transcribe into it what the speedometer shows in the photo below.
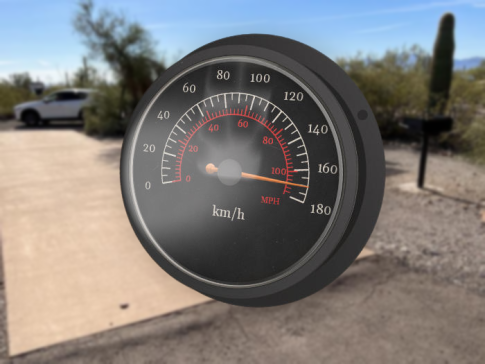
170 km/h
